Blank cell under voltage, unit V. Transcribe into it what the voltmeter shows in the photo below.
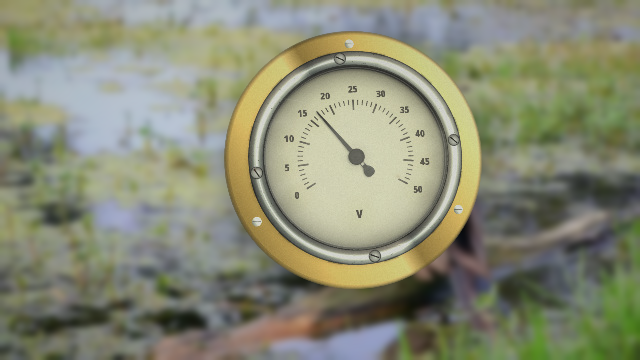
17 V
